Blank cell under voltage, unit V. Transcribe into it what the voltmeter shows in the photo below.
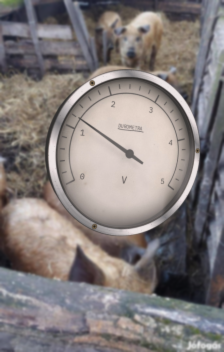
1.2 V
